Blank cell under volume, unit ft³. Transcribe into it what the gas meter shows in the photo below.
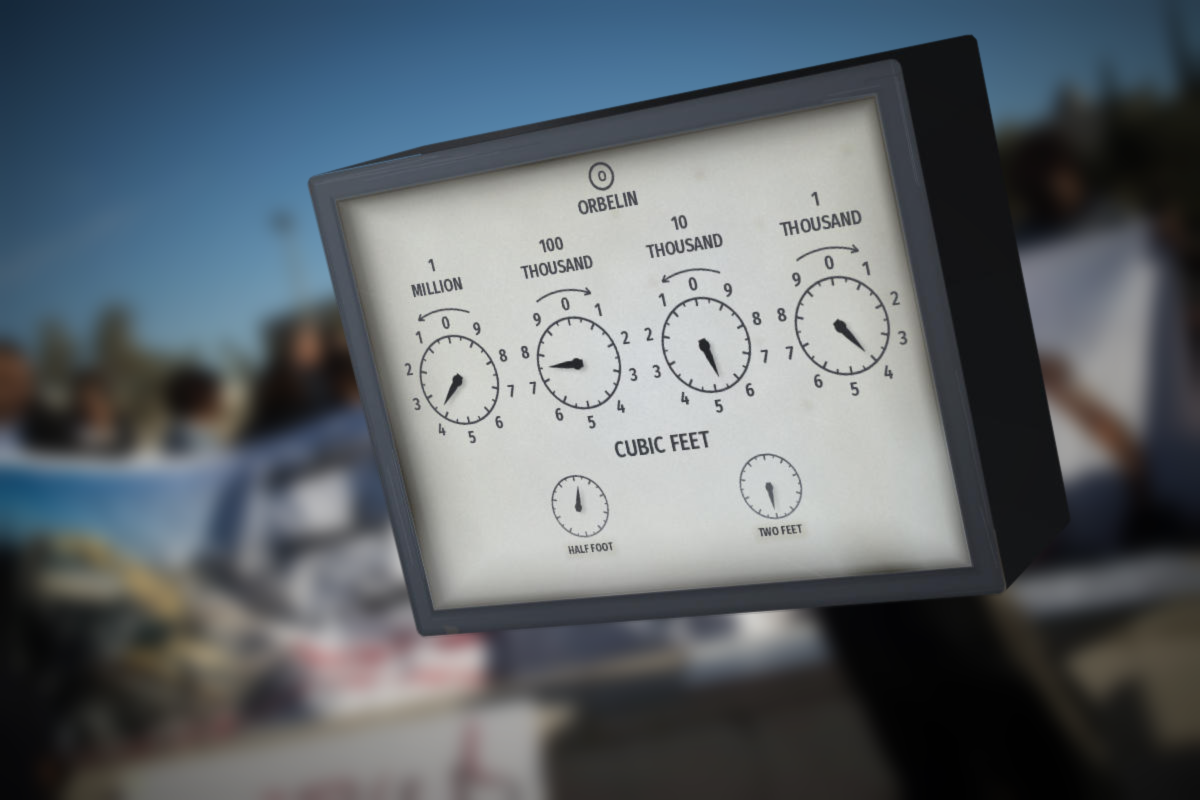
375400 ft³
